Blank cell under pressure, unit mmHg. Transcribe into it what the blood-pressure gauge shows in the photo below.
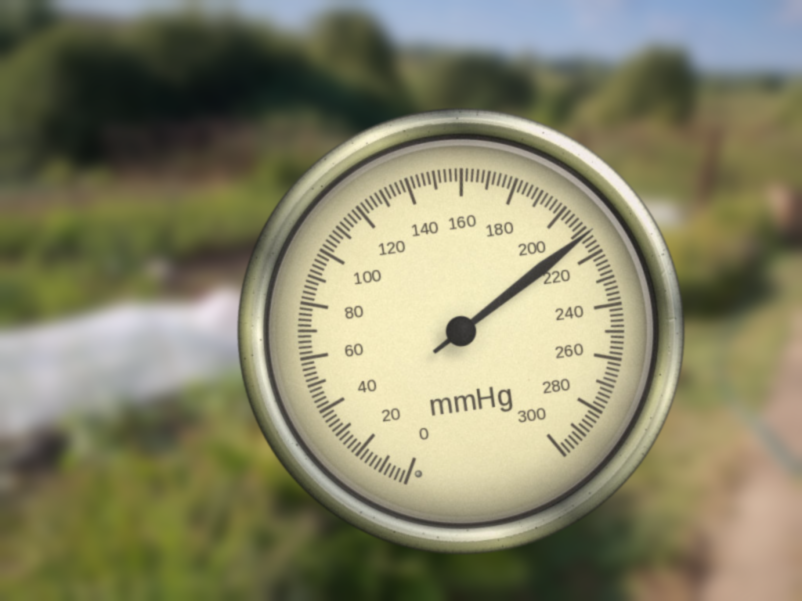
212 mmHg
